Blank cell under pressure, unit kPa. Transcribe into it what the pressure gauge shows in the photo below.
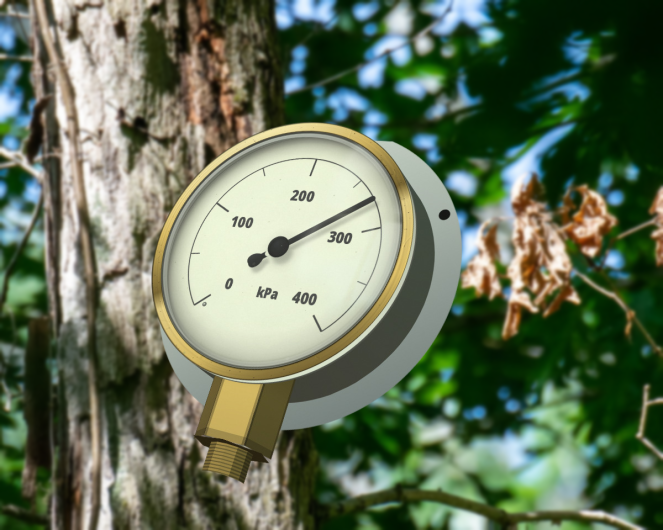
275 kPa
